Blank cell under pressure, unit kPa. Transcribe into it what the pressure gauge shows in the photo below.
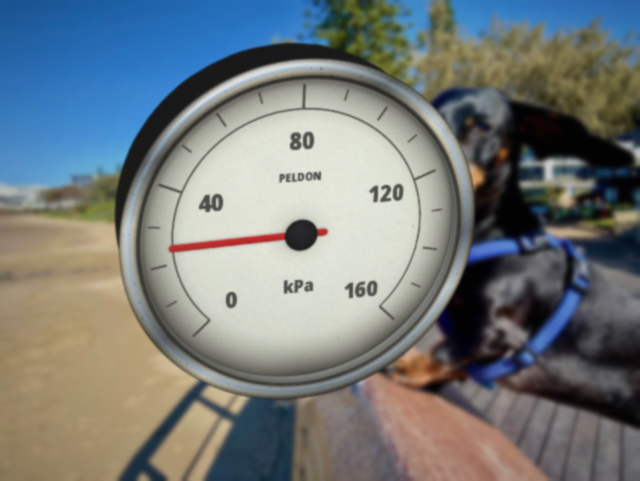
25 kPa
